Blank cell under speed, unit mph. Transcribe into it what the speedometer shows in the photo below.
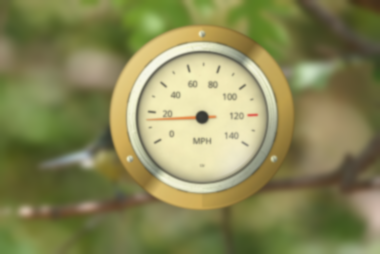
15 mph
